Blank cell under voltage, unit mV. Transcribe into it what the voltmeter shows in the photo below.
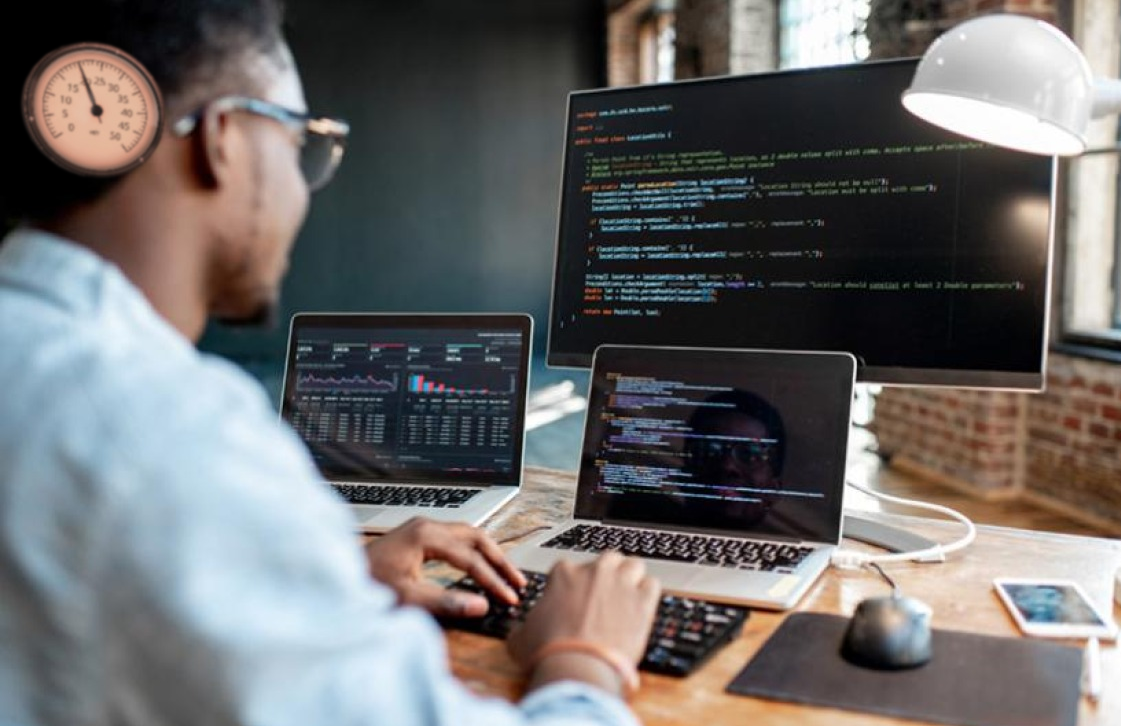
20 mV
